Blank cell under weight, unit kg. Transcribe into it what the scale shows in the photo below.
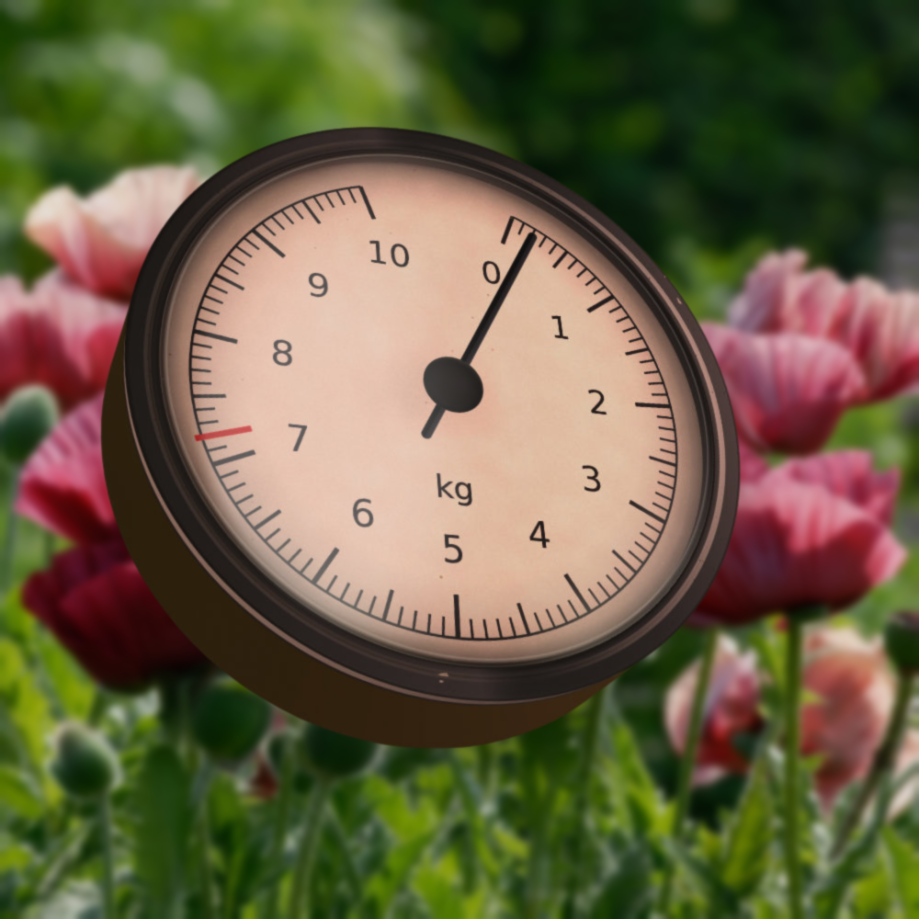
0.2 kg
